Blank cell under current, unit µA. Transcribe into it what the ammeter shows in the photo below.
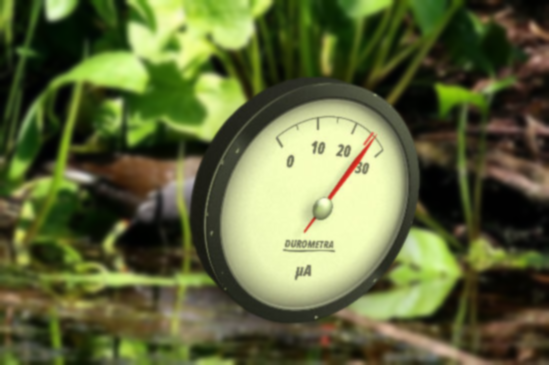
25 µA
